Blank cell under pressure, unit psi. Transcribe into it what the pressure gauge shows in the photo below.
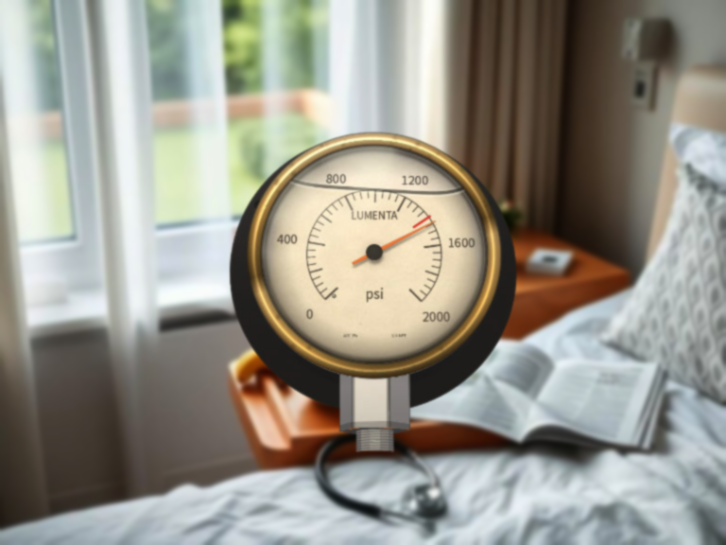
1450 psi
